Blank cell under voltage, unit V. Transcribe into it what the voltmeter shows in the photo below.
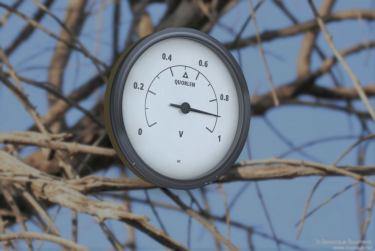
0.9 V
